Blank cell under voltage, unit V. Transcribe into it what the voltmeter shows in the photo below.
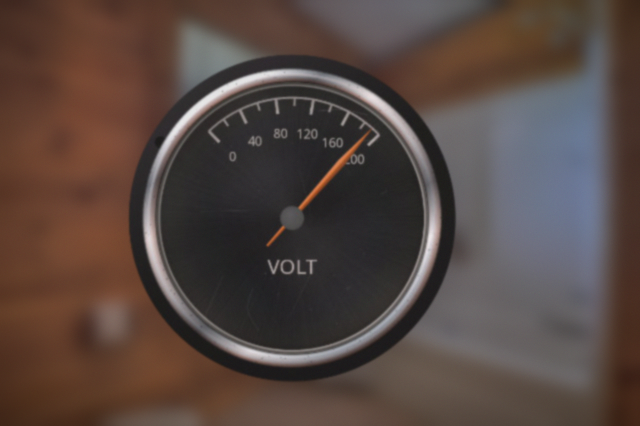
190 V
